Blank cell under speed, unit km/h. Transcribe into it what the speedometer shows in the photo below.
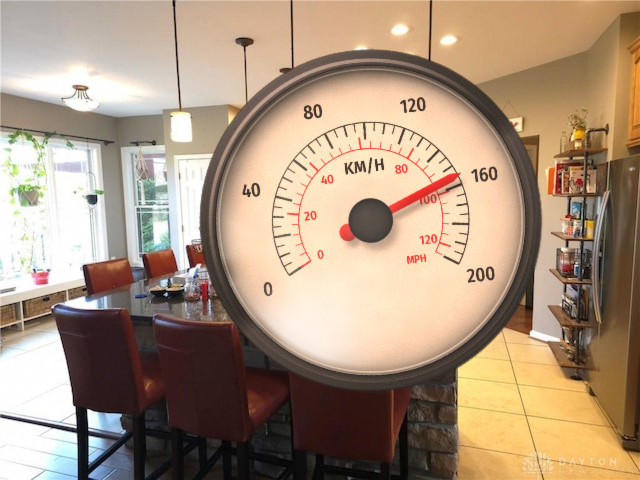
155 km/h
